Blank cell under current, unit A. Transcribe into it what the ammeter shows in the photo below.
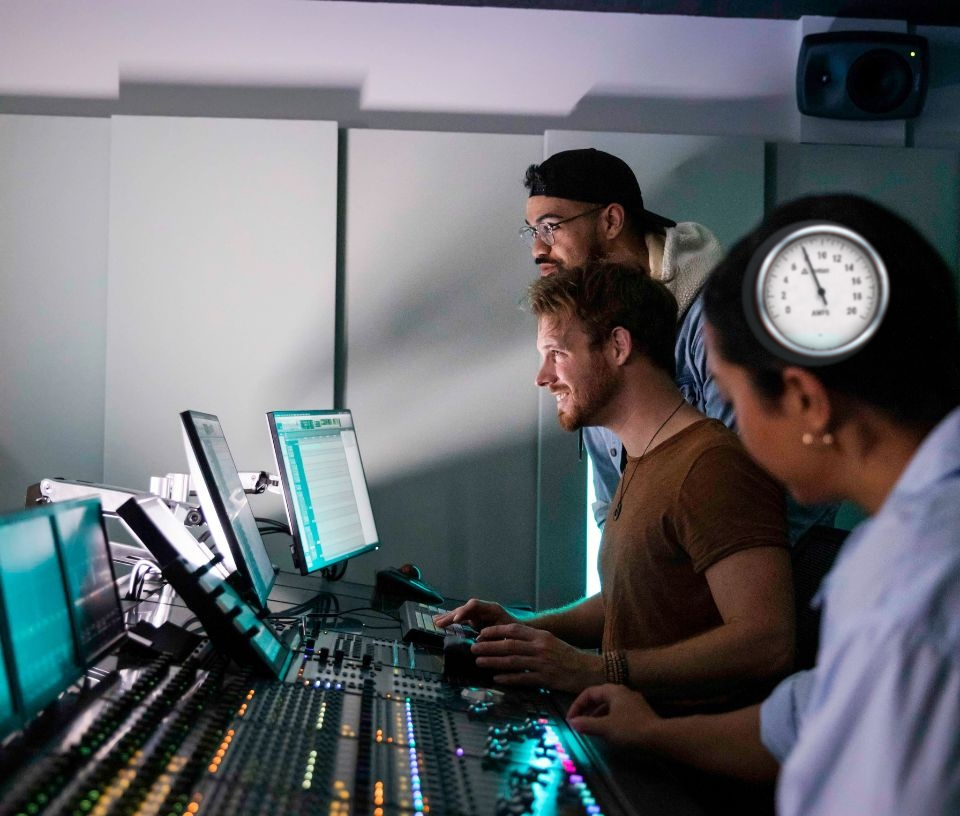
8 A
